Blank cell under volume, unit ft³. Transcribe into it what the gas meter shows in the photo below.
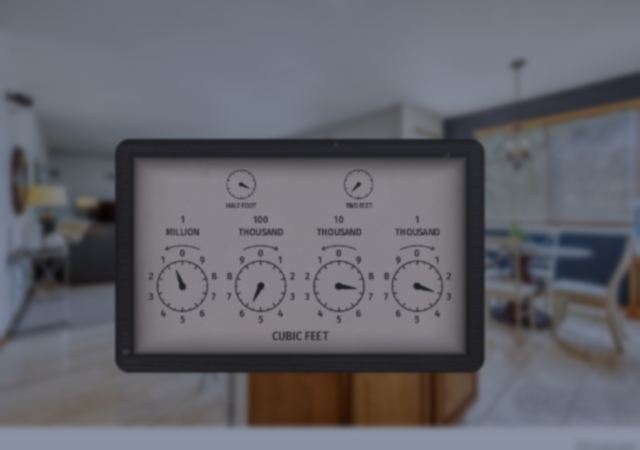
57300 ft³
